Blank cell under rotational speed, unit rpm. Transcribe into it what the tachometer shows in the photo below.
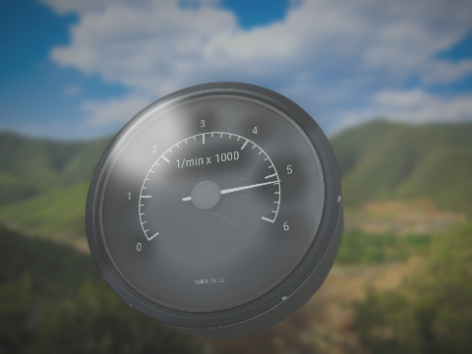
5200 rpm
